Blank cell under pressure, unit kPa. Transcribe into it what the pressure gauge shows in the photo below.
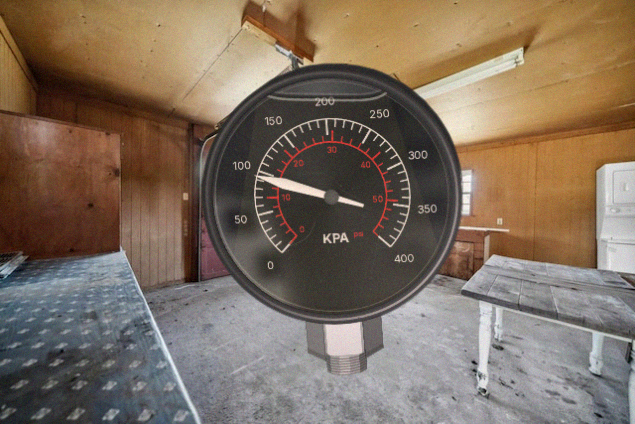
95 kPa
